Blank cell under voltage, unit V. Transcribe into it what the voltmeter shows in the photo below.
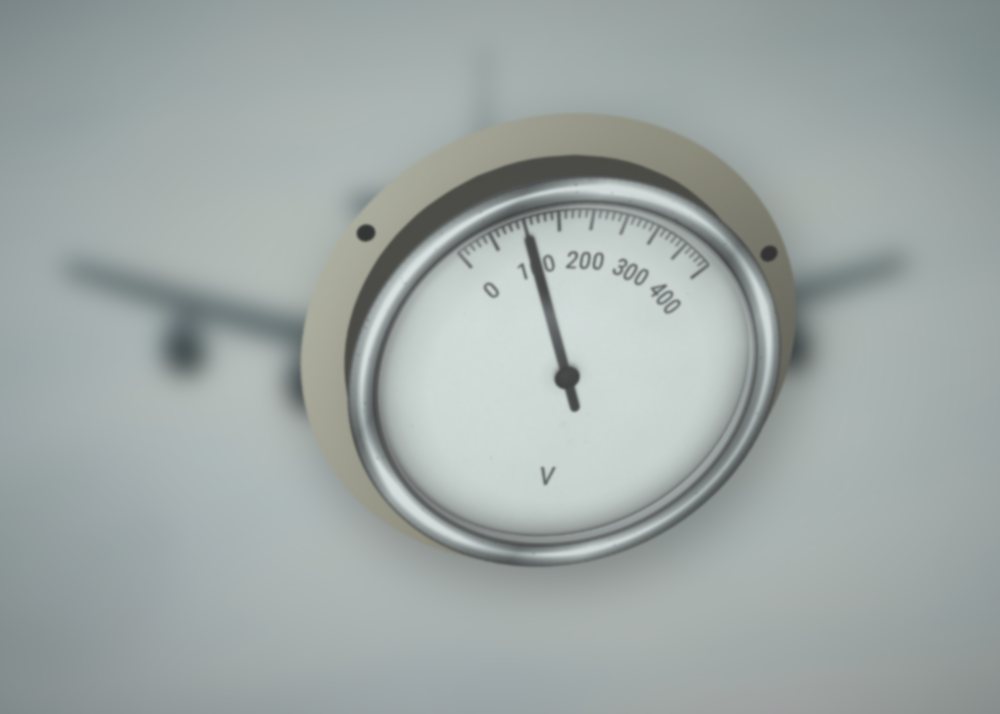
100 V
